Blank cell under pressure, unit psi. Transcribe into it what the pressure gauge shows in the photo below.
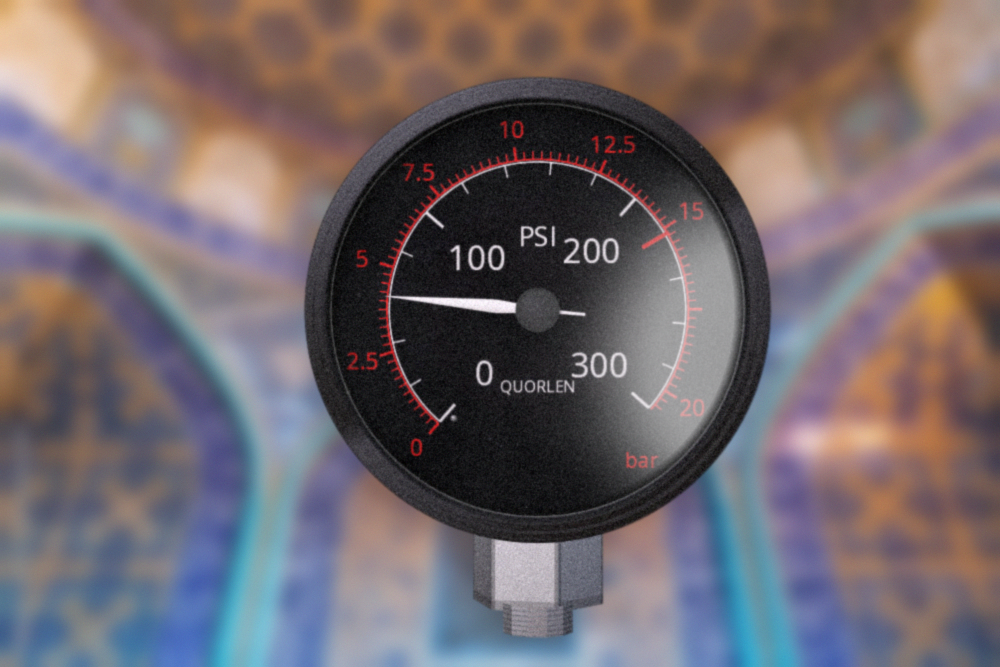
60 psi
